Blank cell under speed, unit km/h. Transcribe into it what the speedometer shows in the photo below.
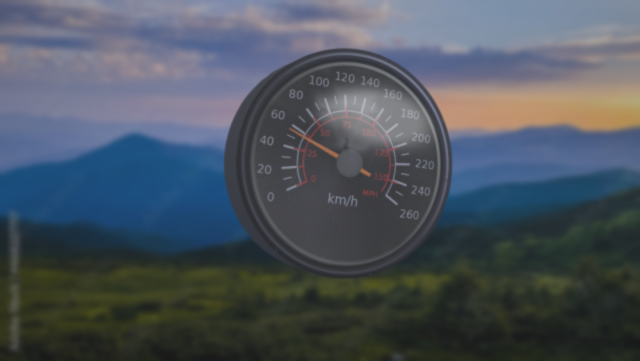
55 km/h
